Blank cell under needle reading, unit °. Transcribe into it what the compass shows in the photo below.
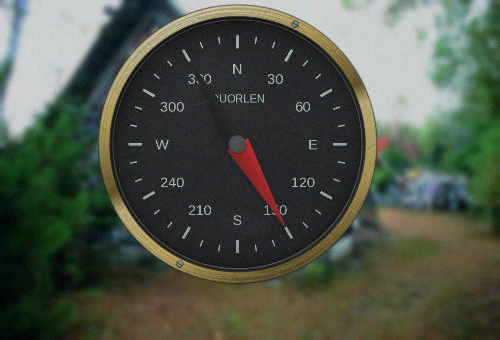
150 °
